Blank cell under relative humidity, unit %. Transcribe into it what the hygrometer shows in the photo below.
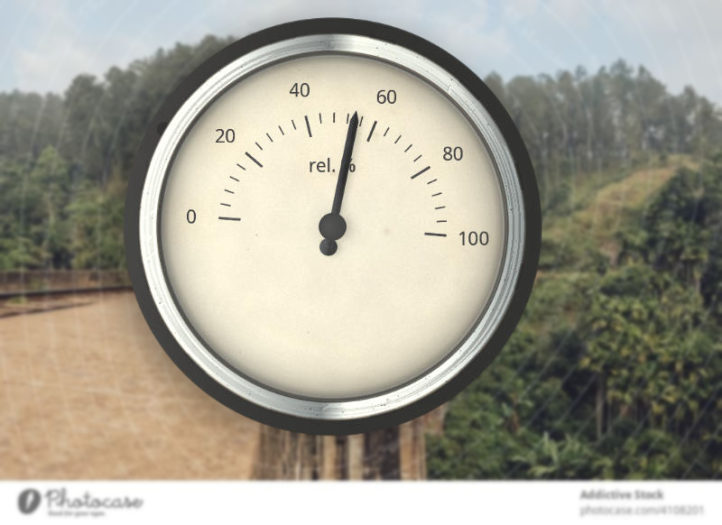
54 %
